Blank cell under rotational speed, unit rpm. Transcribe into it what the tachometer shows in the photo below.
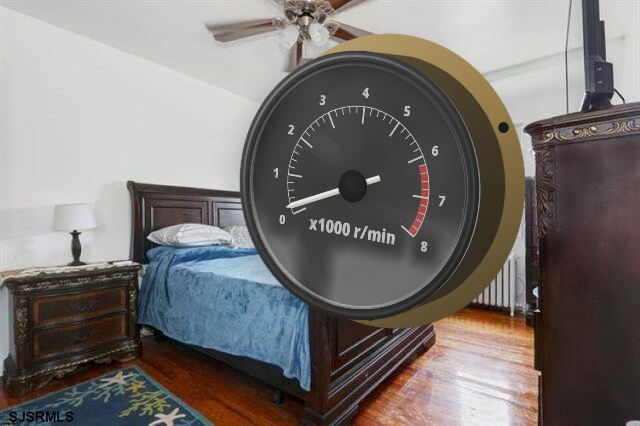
200 rpm
